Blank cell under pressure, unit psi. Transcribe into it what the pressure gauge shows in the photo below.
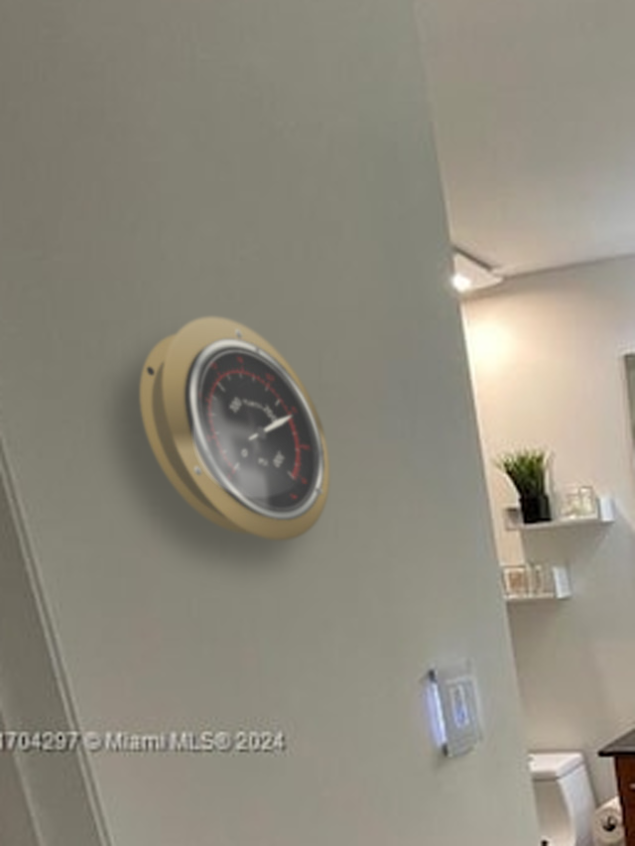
220 psi
